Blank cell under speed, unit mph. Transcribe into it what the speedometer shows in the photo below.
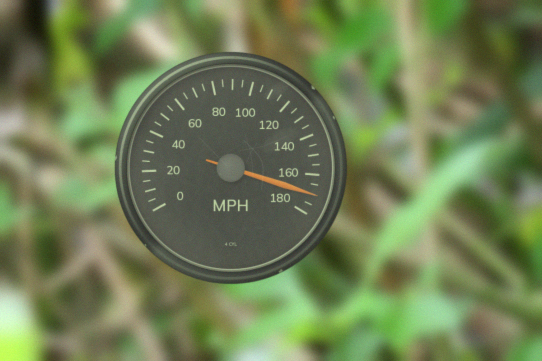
170 mph
